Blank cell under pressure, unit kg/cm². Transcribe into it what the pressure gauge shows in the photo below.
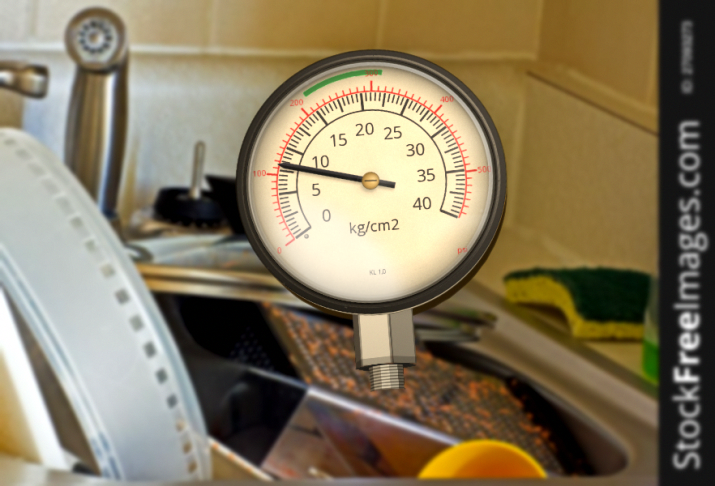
8 kg/cm²
